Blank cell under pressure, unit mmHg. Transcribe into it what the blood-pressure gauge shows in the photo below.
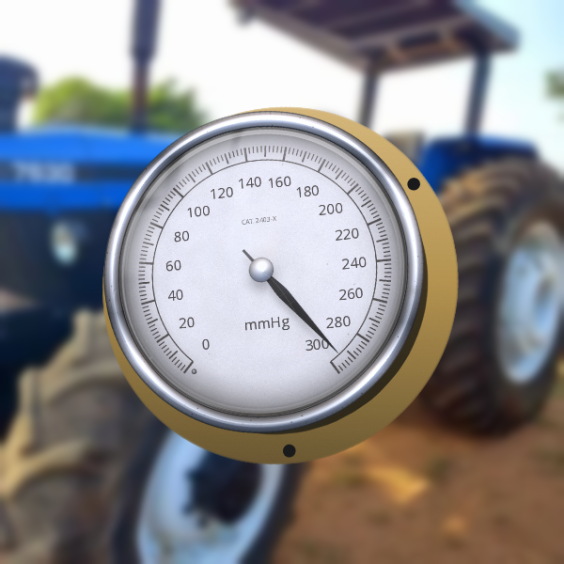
294 mmHg
